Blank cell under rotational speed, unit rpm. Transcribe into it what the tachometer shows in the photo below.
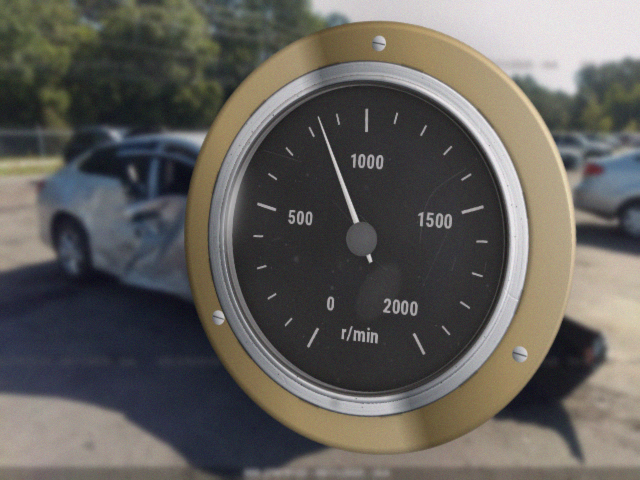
850 rpm
